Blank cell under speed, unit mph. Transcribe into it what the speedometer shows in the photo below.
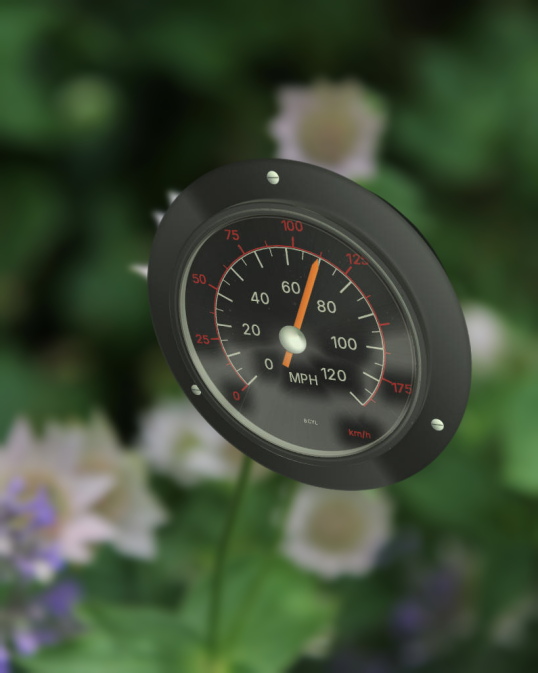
70 mph
